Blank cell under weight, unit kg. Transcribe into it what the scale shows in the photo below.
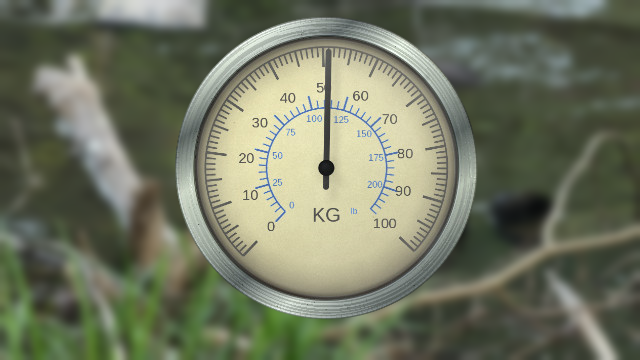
51 kg
